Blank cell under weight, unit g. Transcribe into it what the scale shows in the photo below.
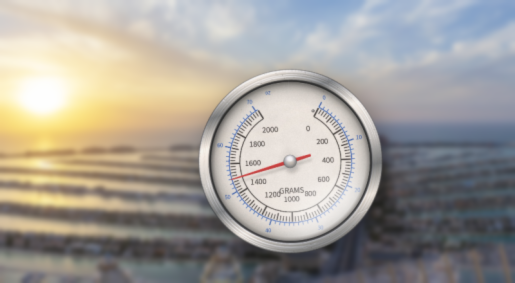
1500 g
